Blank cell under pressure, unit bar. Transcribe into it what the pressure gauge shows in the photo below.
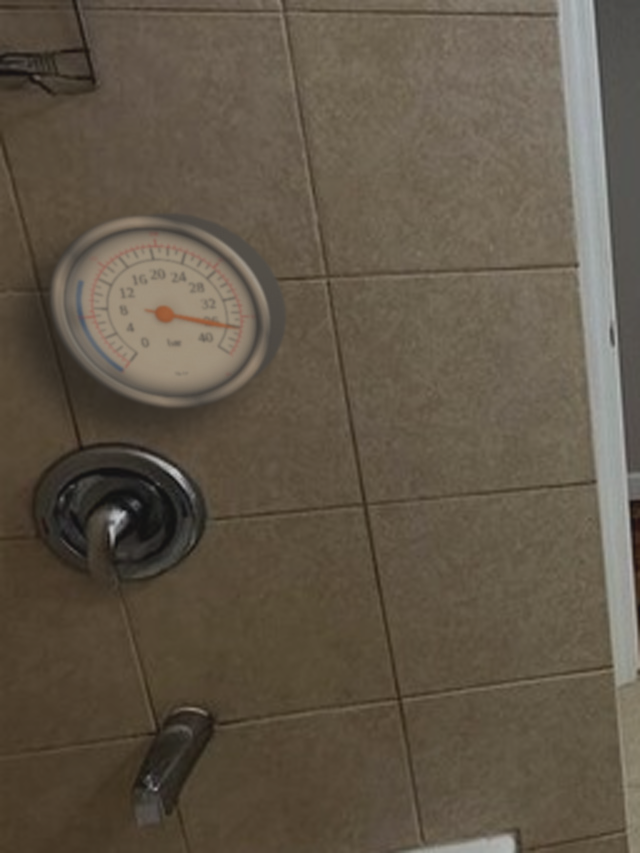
36 bar
